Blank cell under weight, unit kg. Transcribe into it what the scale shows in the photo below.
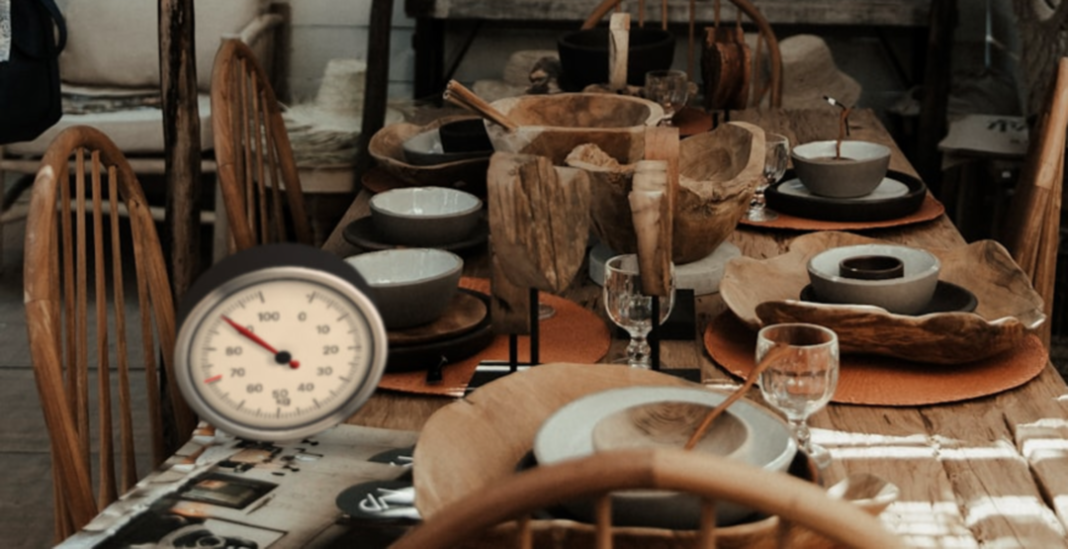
90 kg
